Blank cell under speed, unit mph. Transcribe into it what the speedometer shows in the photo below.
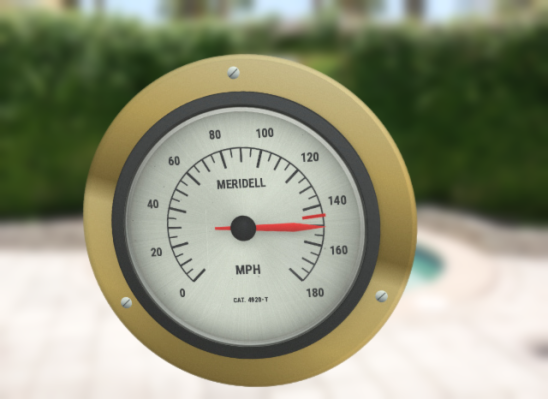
150 mph
